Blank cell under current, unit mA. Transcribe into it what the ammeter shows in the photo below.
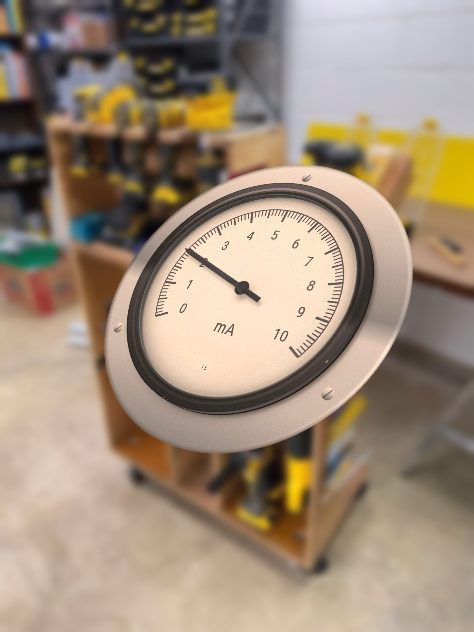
2 mA
